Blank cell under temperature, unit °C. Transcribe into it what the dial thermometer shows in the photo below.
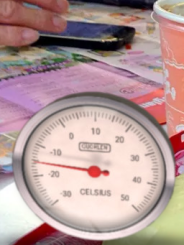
-15 °C
